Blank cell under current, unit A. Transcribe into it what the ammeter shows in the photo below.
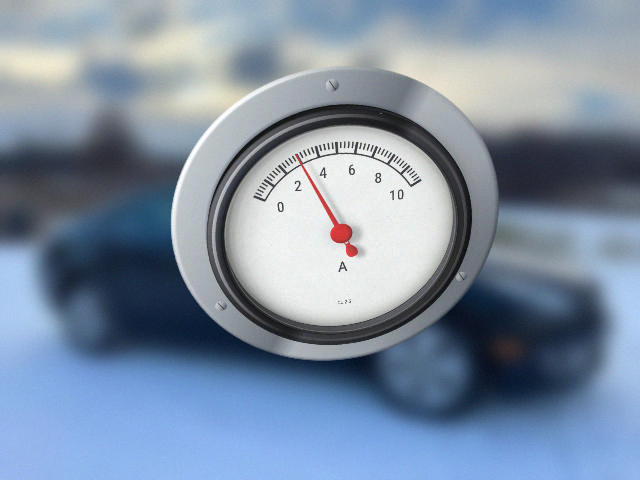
3 A
